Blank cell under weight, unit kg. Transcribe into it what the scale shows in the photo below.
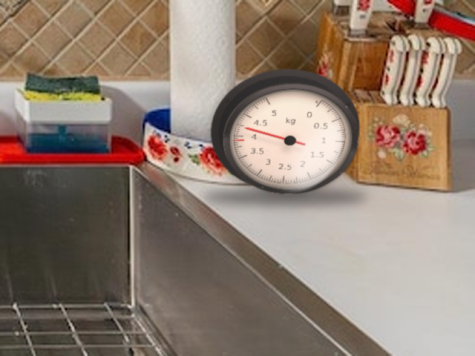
4.25 kg
